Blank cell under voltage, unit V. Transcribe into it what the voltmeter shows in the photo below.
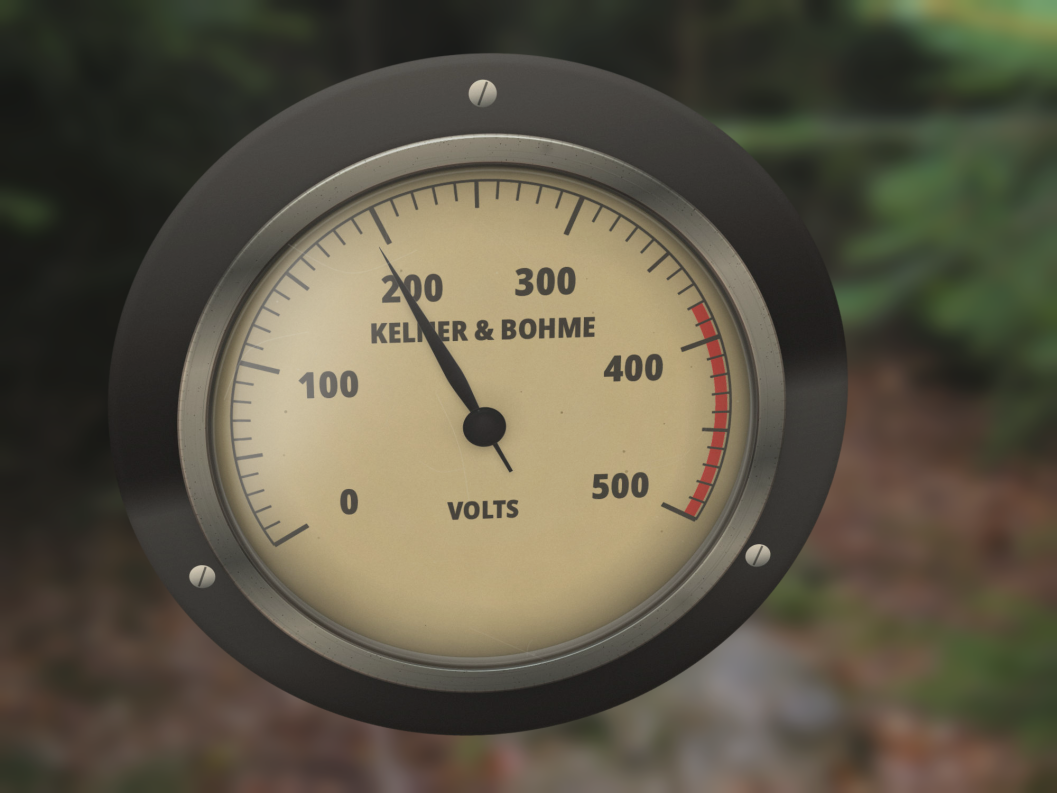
195 V
